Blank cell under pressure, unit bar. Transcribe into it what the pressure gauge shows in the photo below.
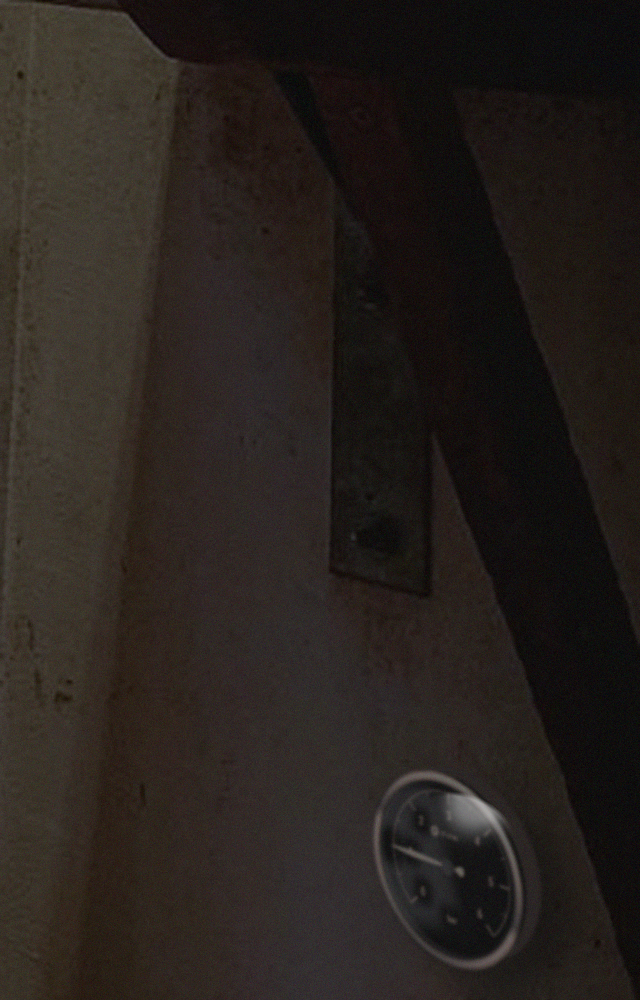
1 bar
